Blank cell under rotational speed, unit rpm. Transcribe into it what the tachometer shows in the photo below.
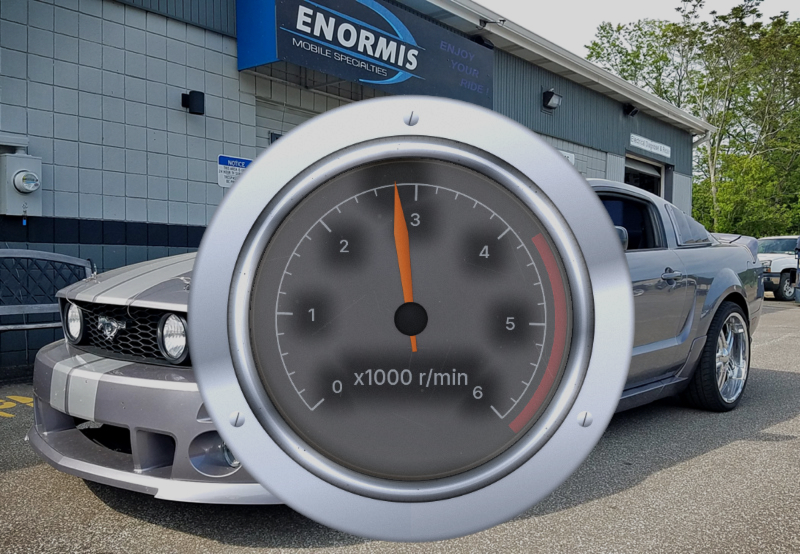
2800 rpm
